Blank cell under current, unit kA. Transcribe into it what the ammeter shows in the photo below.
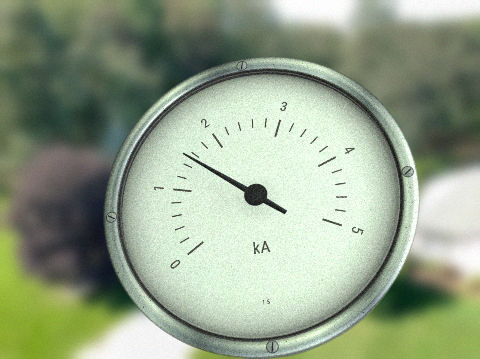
1.5 kA
